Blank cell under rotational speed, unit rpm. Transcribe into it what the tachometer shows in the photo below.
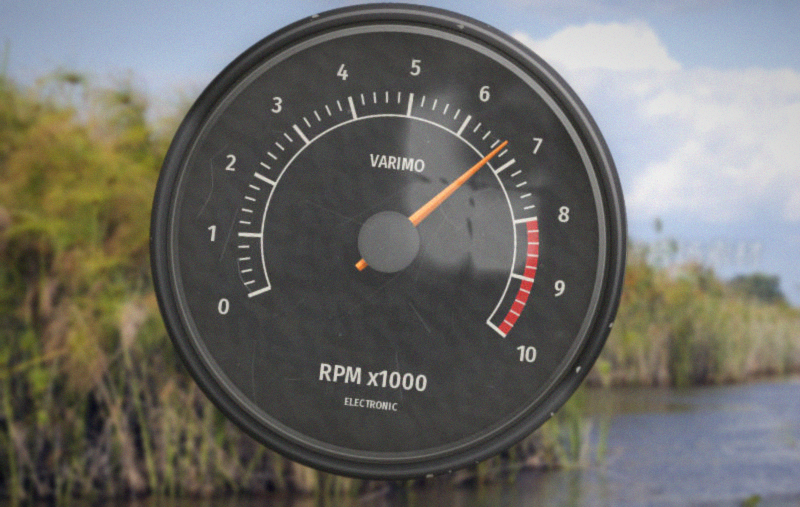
6700 rpm
